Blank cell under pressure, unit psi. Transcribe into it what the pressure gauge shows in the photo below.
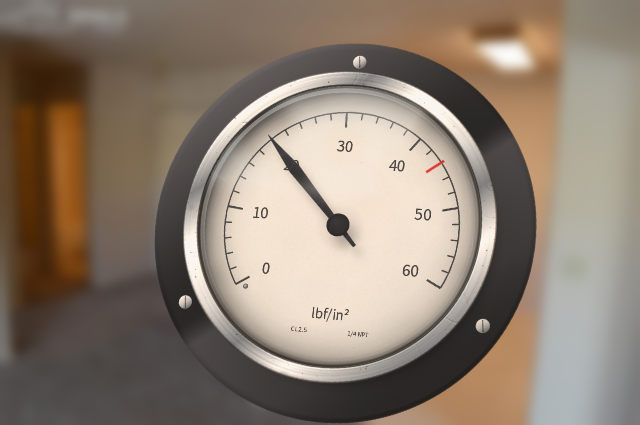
20 psi
